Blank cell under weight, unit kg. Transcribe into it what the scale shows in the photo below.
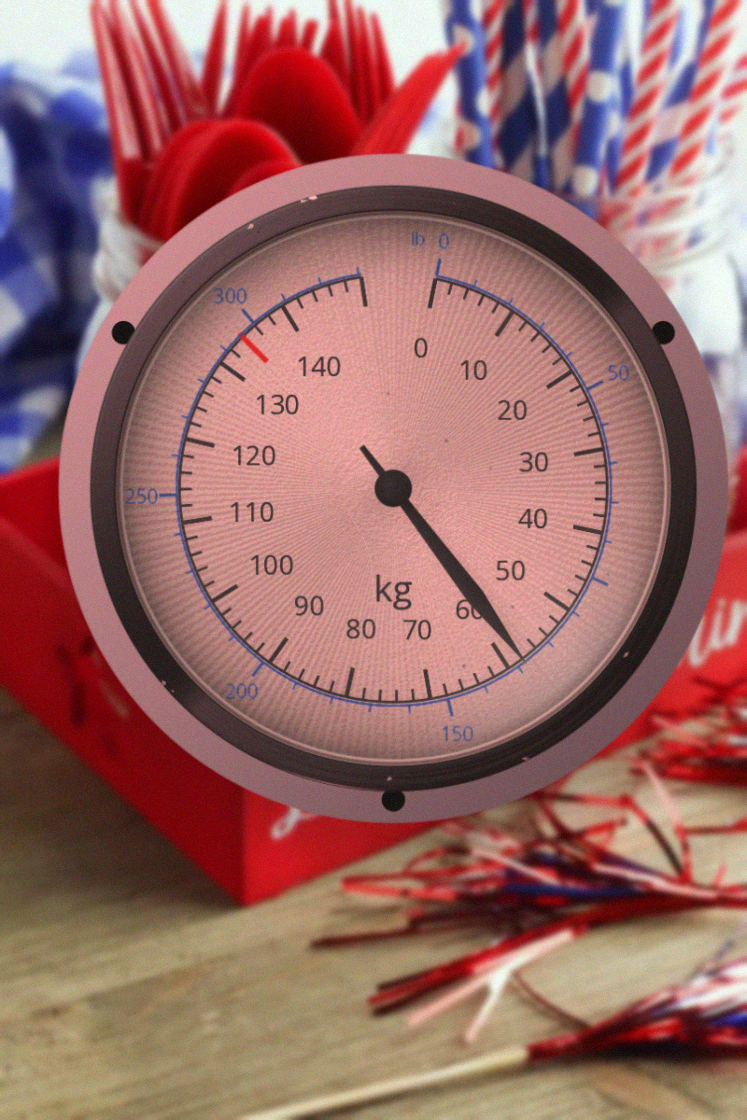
58 kg
